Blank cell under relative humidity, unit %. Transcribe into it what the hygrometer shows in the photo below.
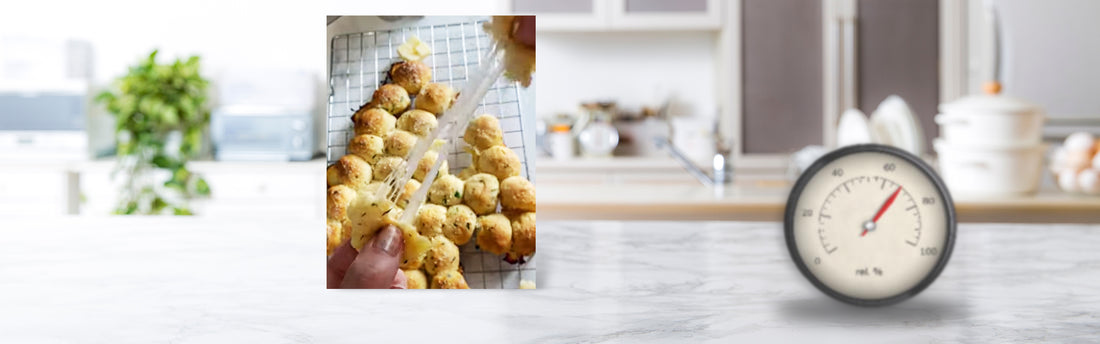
68 %
